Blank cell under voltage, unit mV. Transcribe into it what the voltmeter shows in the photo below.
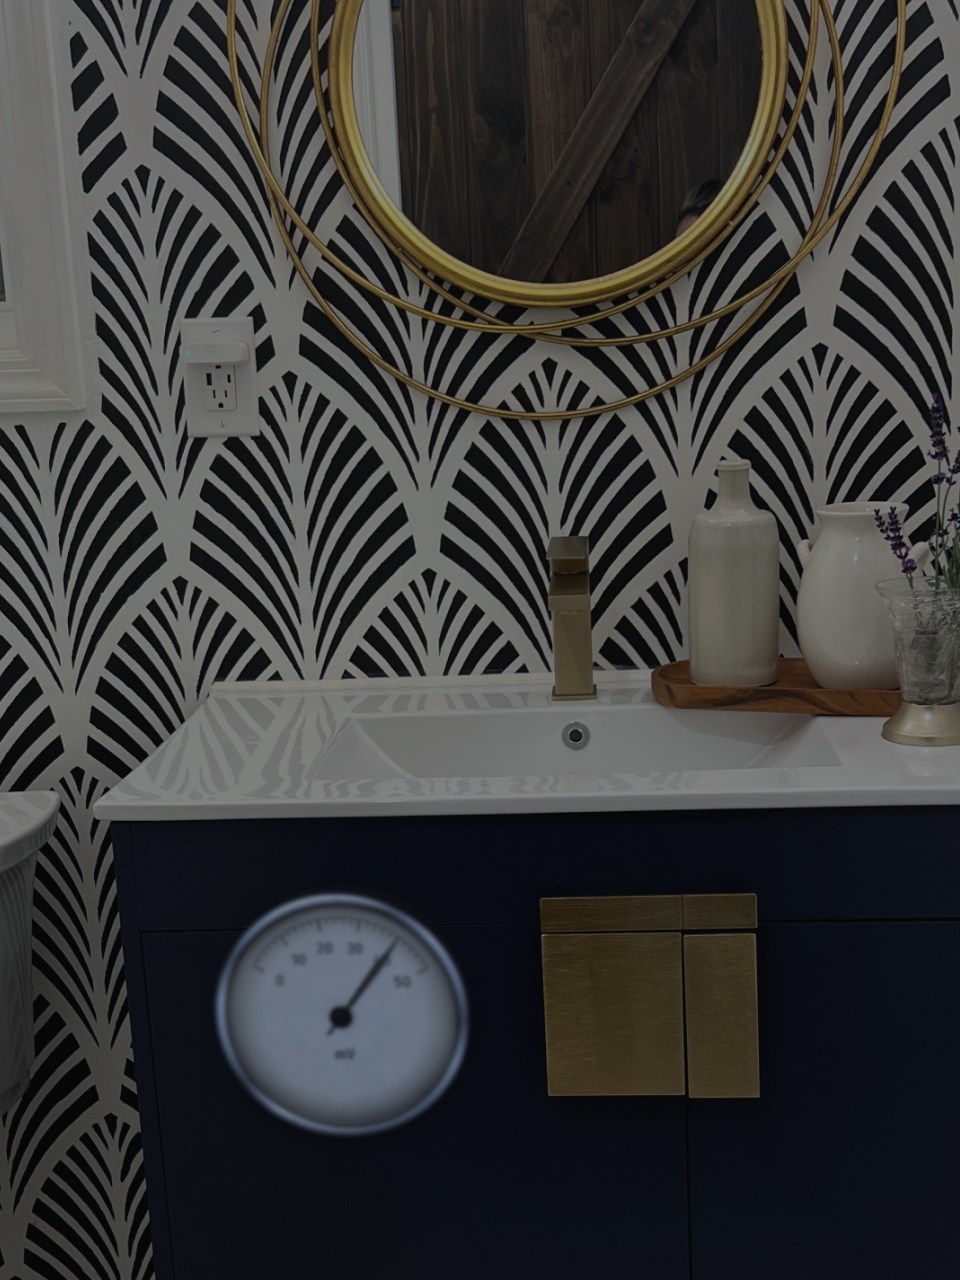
40 mV
